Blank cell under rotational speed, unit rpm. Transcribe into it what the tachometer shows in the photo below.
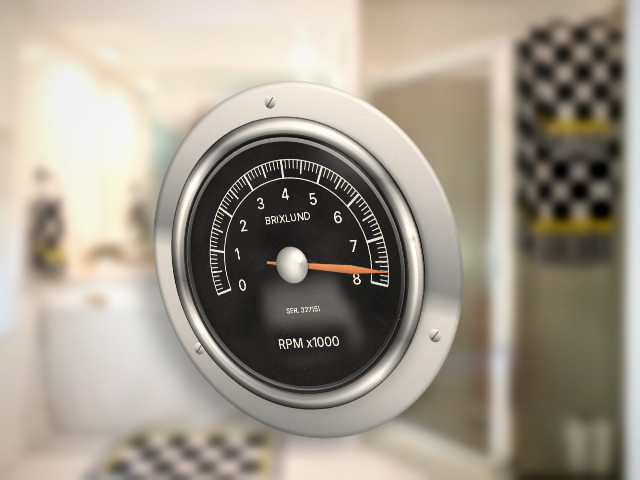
7700 rpm
